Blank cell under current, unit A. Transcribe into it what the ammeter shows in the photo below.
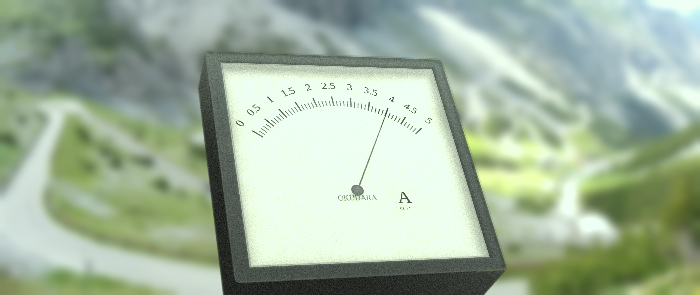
4 A
